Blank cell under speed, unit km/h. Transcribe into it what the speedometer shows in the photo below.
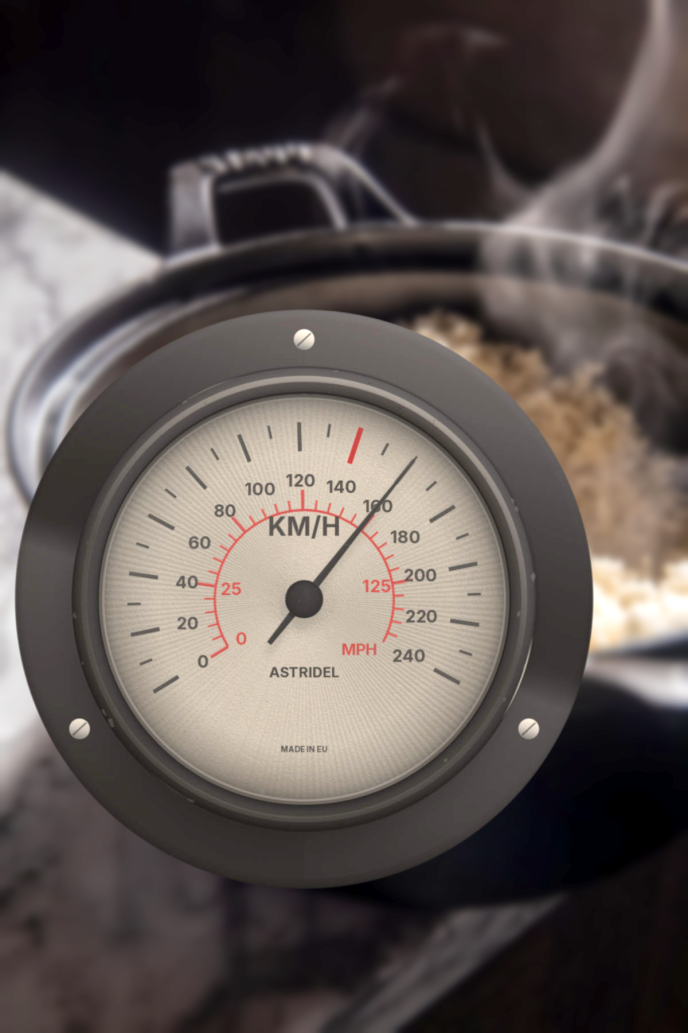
160 km/h
